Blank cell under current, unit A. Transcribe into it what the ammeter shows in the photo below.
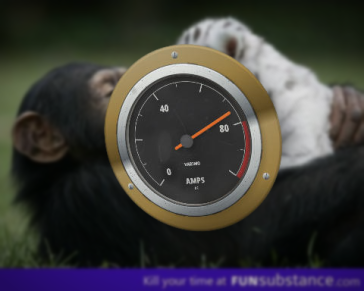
75 A
